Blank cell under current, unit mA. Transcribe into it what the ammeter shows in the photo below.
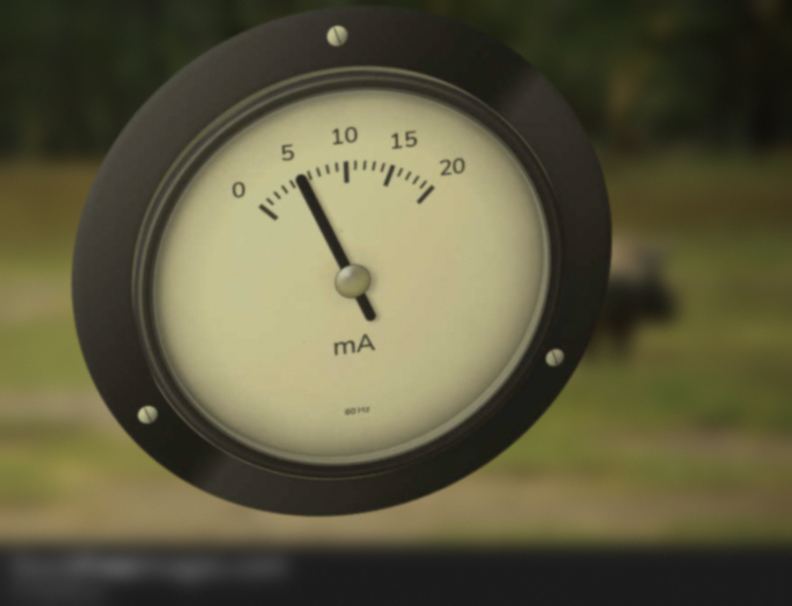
5 mA
